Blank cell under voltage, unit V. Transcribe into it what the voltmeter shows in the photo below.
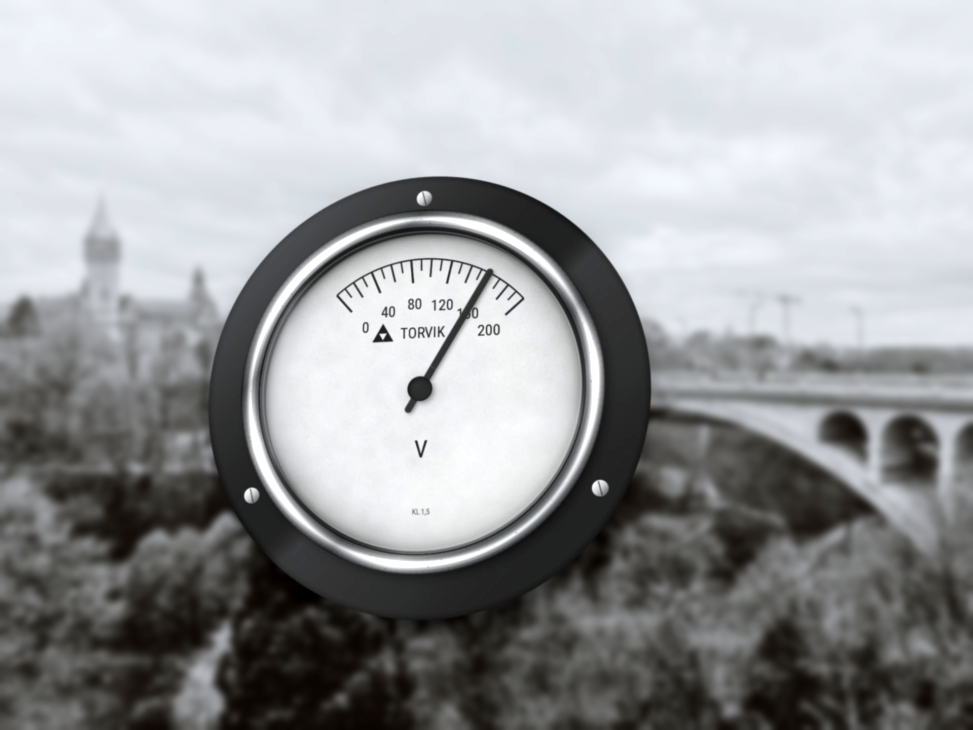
160 V
